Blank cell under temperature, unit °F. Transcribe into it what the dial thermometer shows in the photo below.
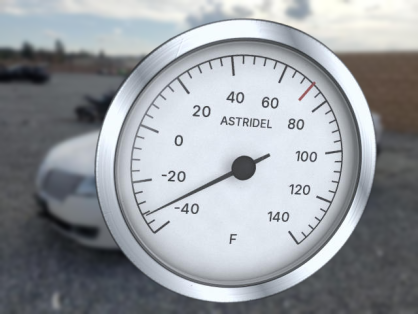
-32 °F
